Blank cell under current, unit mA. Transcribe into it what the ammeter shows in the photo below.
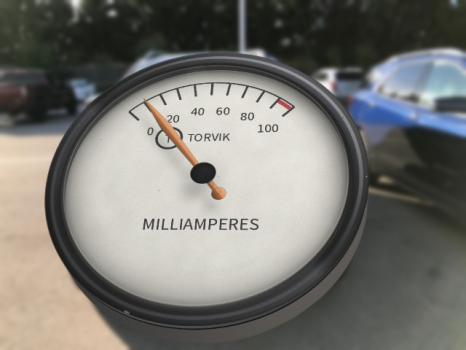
10 mA
